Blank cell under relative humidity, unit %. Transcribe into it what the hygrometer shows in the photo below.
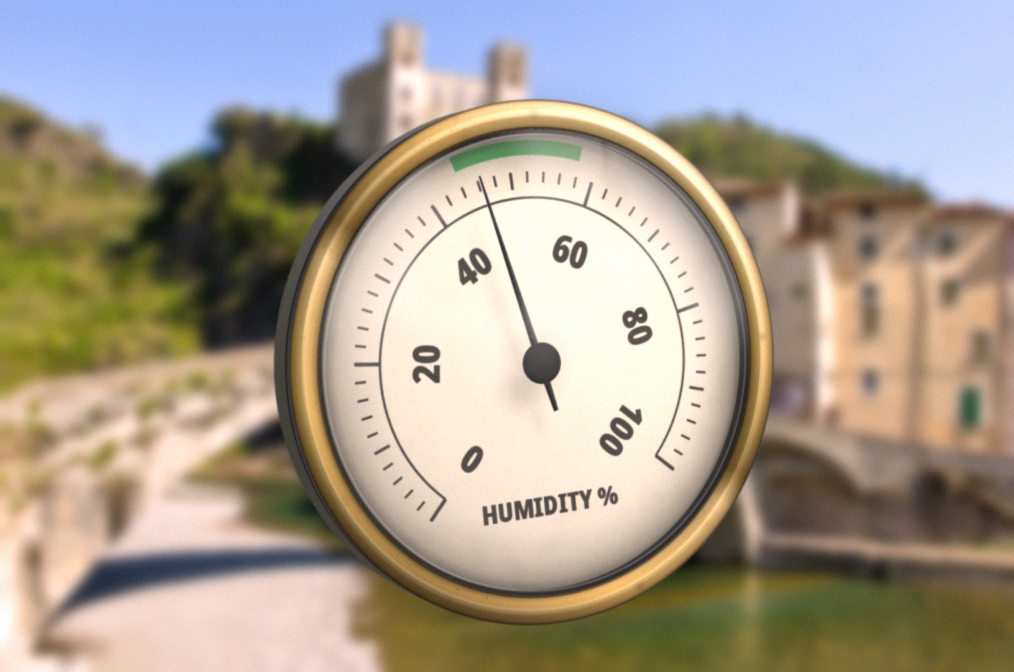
46 %
